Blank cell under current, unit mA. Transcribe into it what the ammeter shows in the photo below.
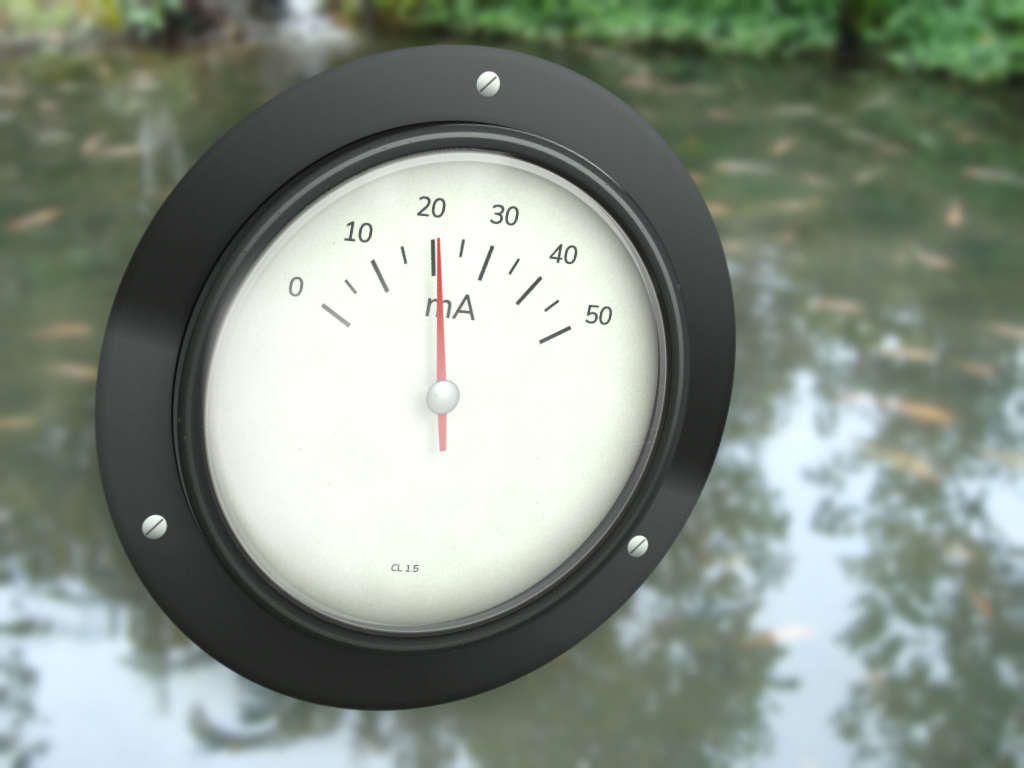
20 mA
